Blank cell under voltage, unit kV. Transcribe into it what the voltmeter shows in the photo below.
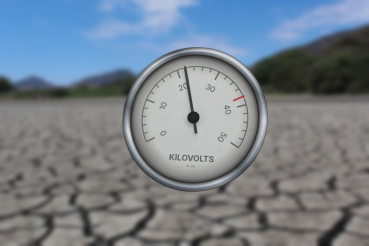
22 kV
